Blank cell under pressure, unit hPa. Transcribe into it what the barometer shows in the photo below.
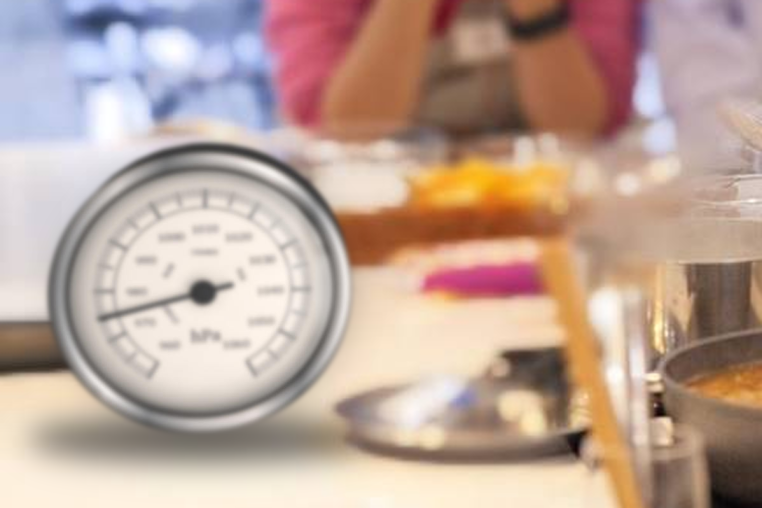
975 hPa
